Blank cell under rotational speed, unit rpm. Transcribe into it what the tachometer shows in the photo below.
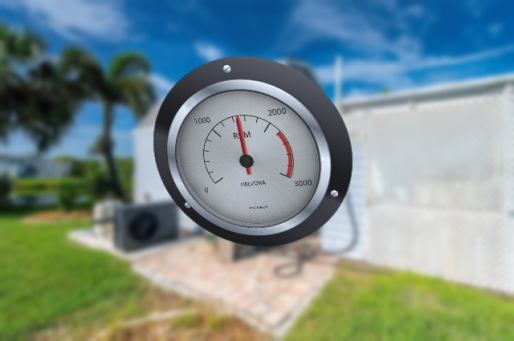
1500 rpm
